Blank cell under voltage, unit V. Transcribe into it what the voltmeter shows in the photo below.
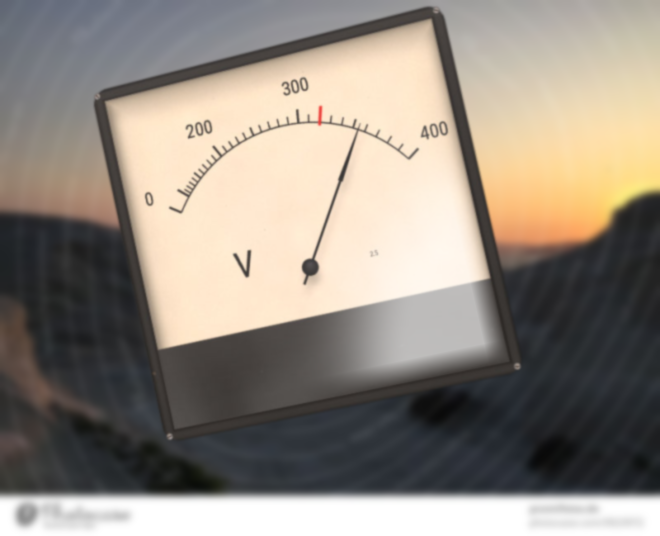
355 V
